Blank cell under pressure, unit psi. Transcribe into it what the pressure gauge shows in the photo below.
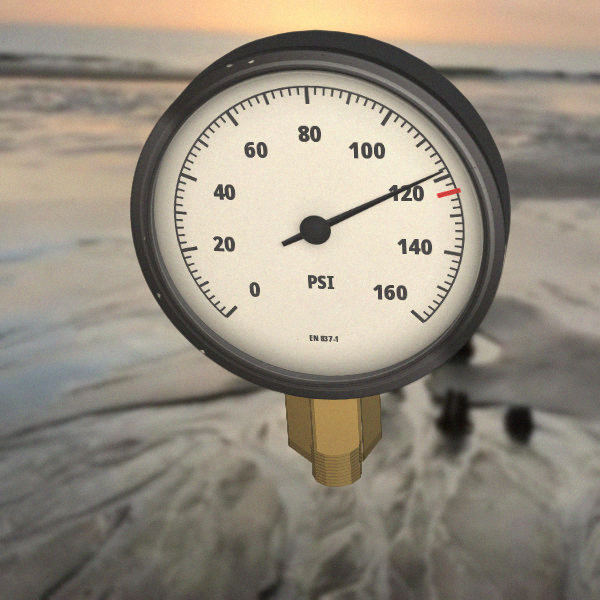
118 psi
